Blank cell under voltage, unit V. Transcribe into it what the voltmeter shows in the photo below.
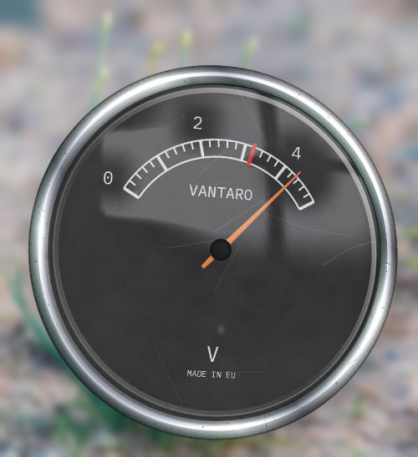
4.3 V
